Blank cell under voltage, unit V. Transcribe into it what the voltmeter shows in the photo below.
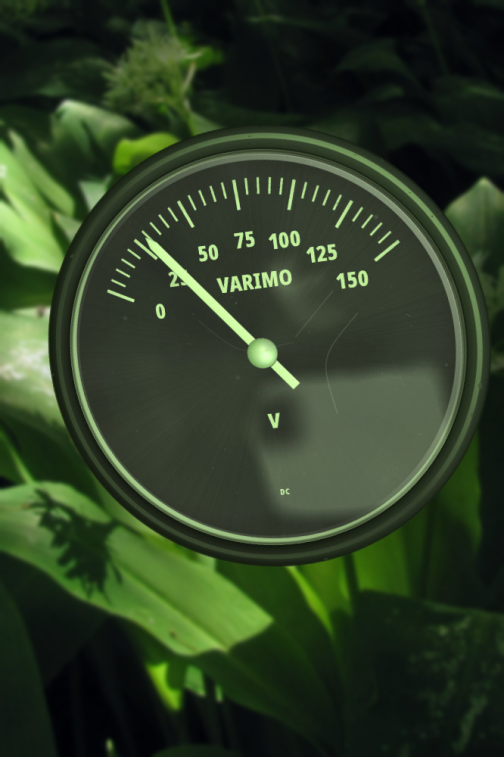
30 V
